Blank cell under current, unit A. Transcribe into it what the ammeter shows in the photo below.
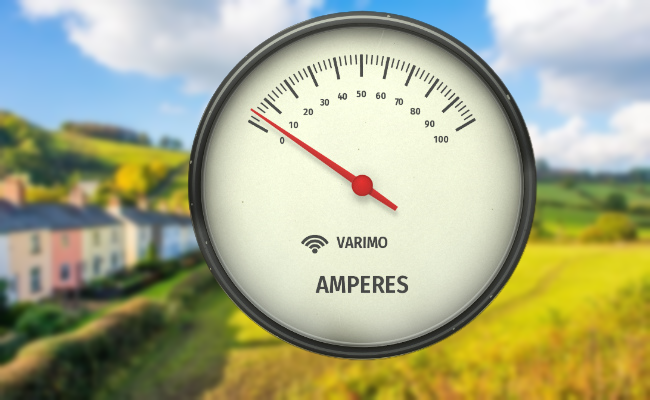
4 A
